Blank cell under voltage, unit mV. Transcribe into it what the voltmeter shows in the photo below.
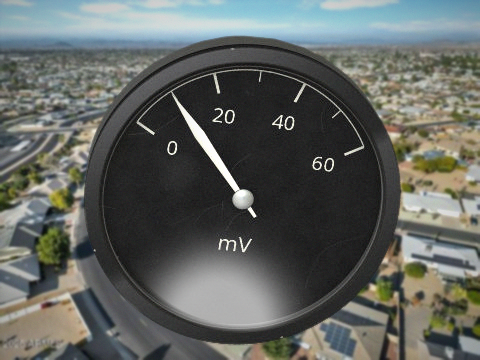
10 mV
